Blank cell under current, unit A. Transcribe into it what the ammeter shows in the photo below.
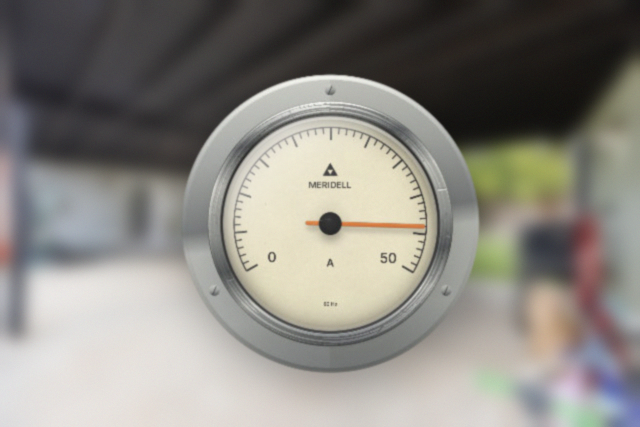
44 A
